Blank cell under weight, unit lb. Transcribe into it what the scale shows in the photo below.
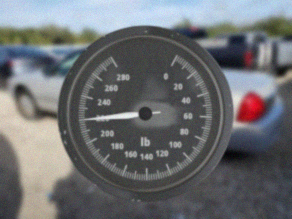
220 lb
